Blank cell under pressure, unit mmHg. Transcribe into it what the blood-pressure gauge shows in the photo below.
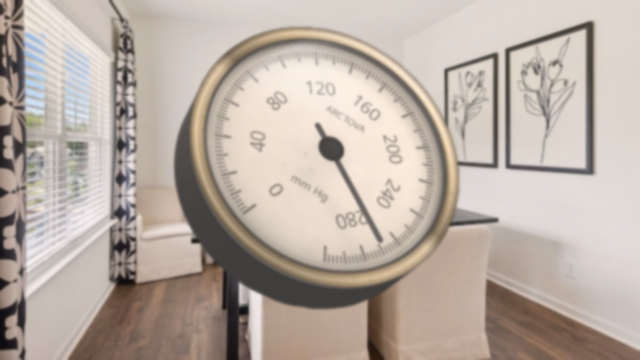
270 mmHg
